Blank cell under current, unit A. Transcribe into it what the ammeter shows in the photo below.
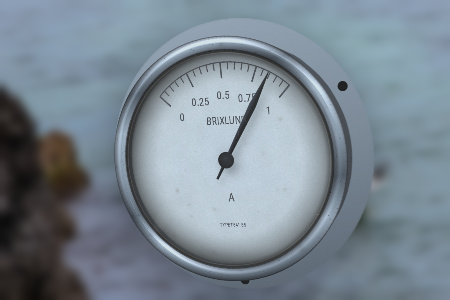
0.85 A
